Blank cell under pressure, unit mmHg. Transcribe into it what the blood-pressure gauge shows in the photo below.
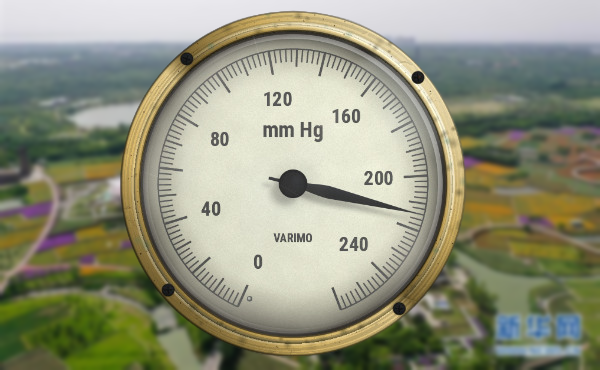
214 mmHg
